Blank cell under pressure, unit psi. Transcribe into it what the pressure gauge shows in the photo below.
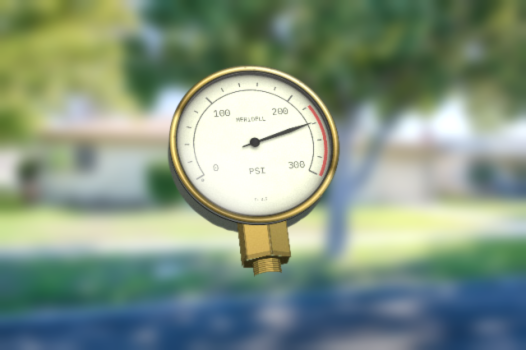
240 psi
